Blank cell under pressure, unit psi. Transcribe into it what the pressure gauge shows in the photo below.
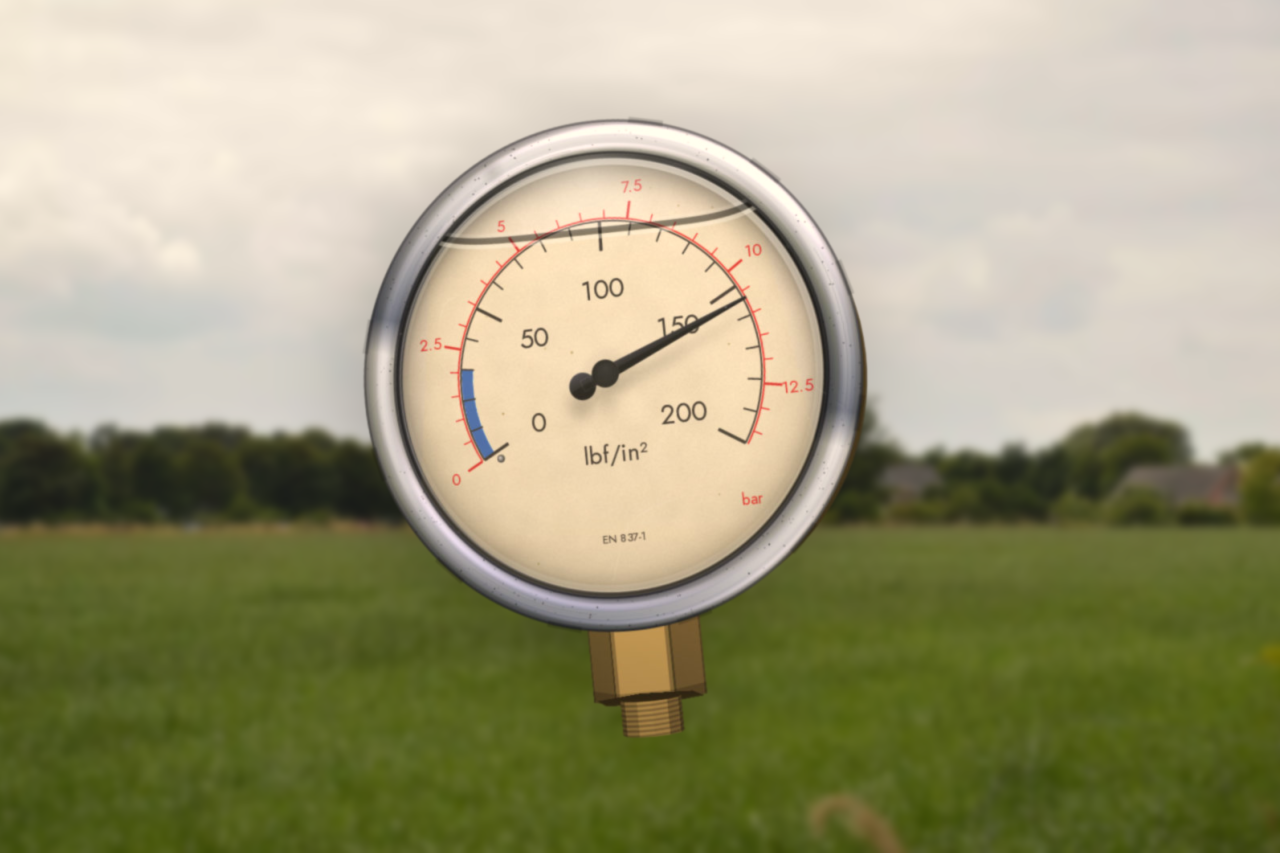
155 psi
